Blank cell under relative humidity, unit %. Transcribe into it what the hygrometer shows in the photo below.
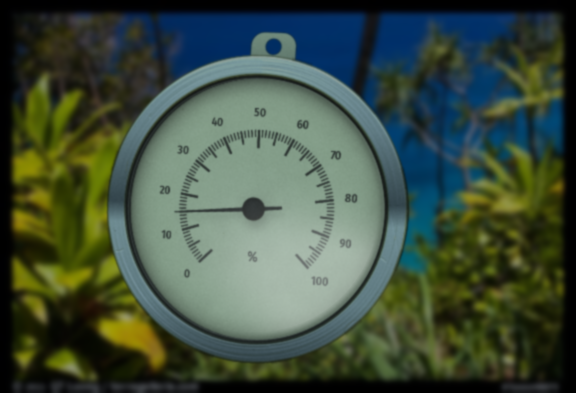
15 %
